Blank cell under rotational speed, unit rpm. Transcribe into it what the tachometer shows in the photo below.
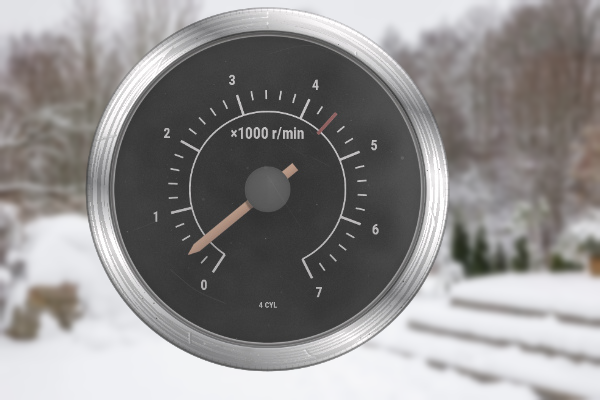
400 rpm
